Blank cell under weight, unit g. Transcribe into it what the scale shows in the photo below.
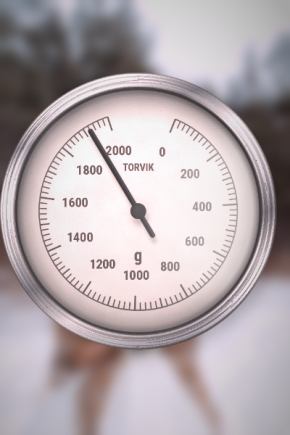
1920 g
